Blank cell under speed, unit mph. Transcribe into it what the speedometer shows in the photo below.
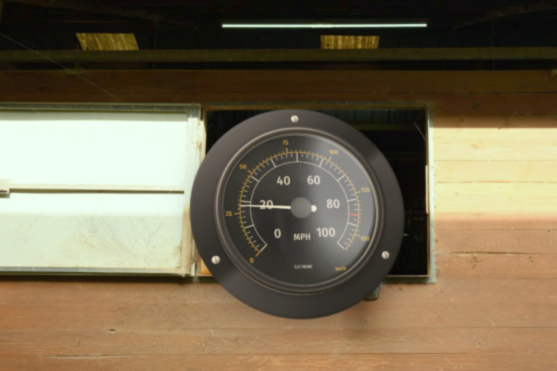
18 mph
